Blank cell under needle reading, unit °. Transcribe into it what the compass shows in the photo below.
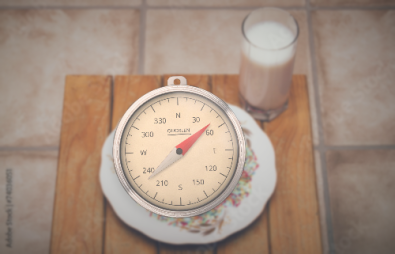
50 °
